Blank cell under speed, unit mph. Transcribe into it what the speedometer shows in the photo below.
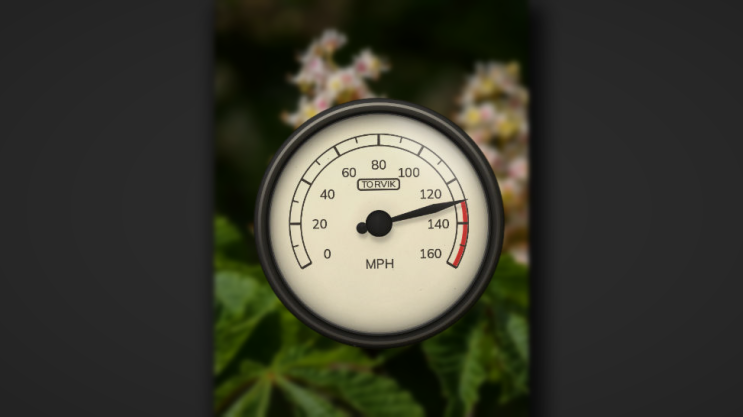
130 mph
